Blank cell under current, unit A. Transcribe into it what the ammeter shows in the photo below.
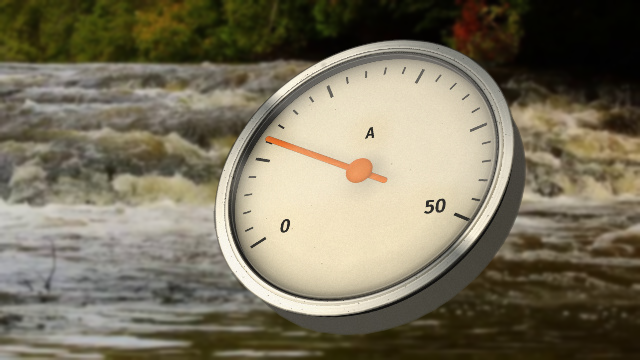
12 A
